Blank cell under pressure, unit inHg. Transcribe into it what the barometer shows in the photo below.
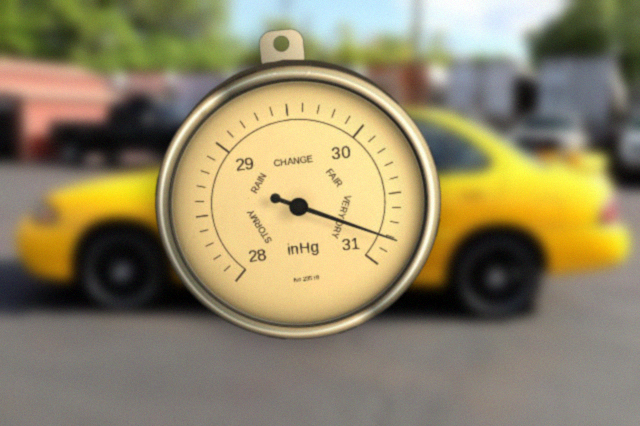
30.8 inHg
